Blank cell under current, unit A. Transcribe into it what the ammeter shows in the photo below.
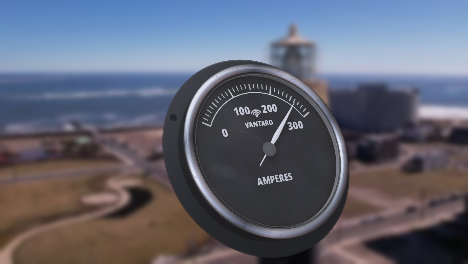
260 A
